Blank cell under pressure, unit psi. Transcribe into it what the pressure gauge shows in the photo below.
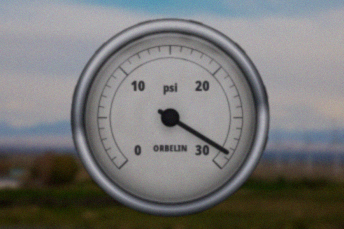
28.5 psi
